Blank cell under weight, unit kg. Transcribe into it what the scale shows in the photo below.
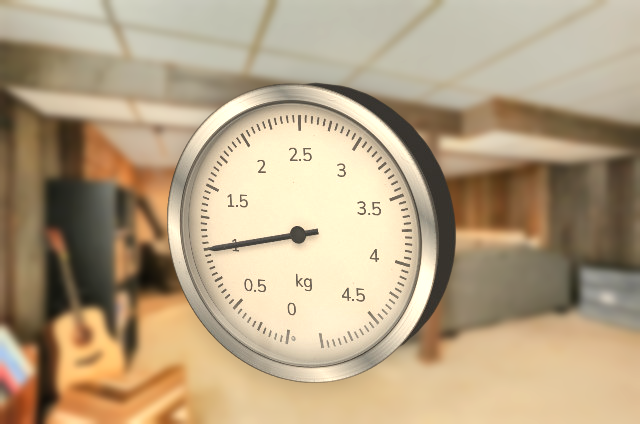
1 kg
